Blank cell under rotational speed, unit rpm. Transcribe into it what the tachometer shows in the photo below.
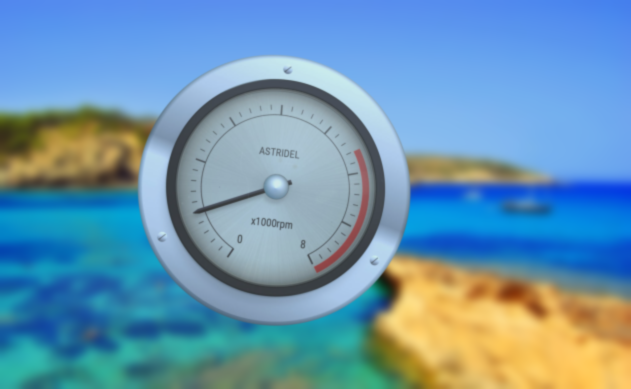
1000 rpm
